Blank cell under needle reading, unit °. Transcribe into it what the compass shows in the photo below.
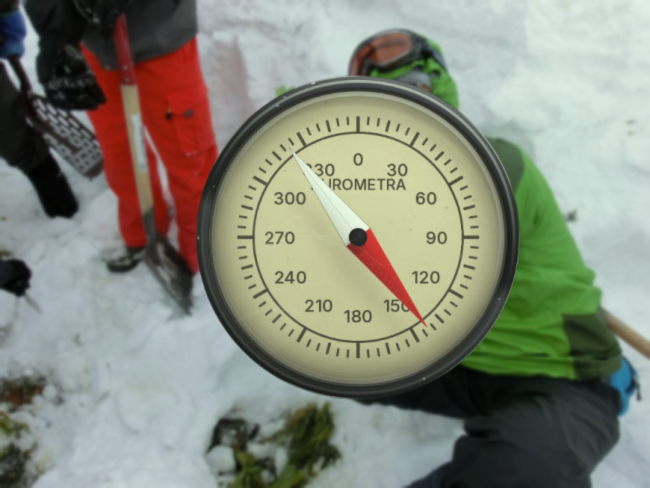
142.5 °
